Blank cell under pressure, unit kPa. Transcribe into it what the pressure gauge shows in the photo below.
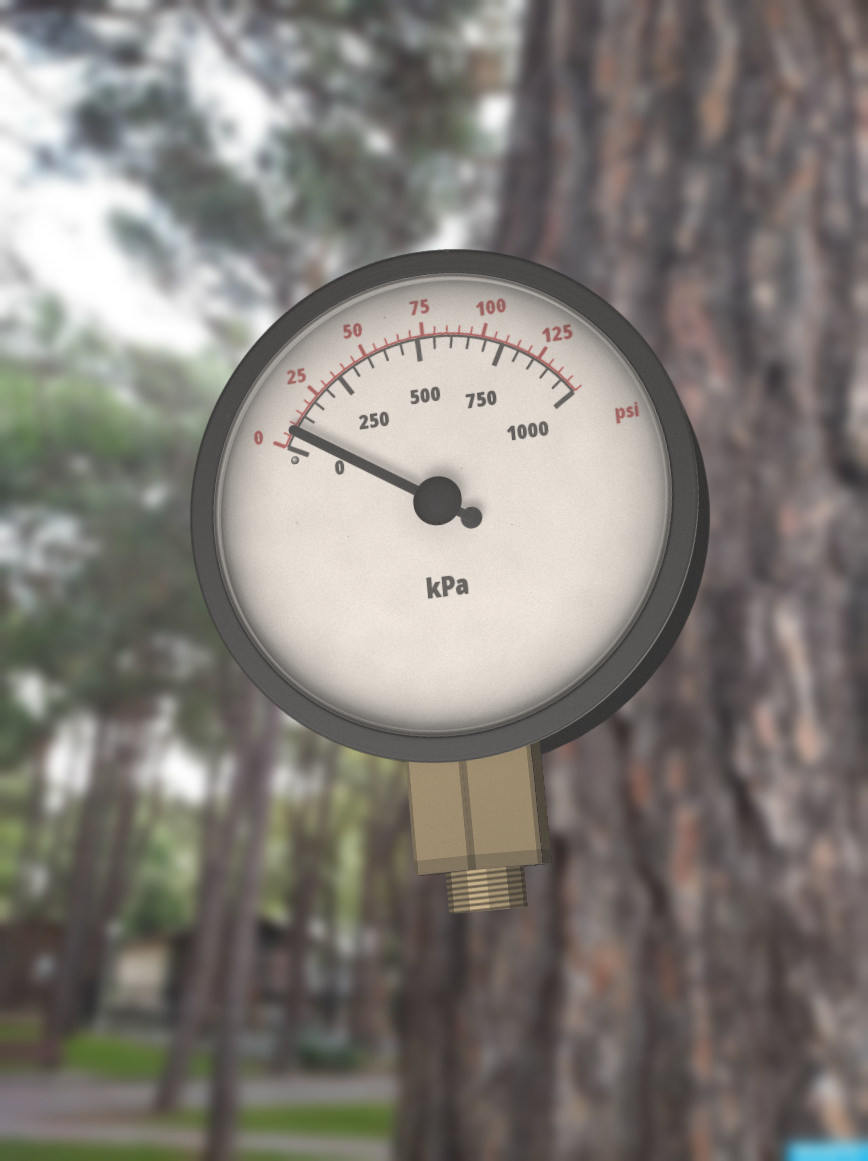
50 kPa
